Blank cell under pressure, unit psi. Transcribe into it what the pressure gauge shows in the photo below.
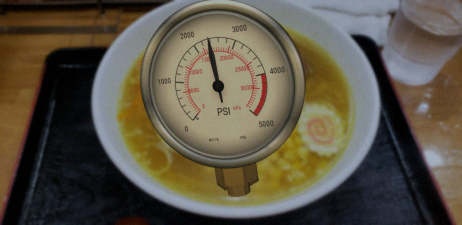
2400 psi
